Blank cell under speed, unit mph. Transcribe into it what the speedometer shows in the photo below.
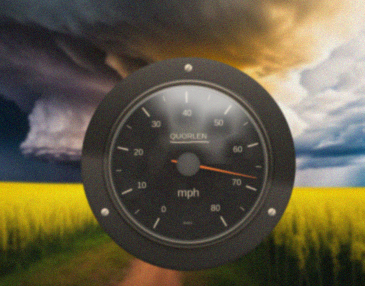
67.5 mph
